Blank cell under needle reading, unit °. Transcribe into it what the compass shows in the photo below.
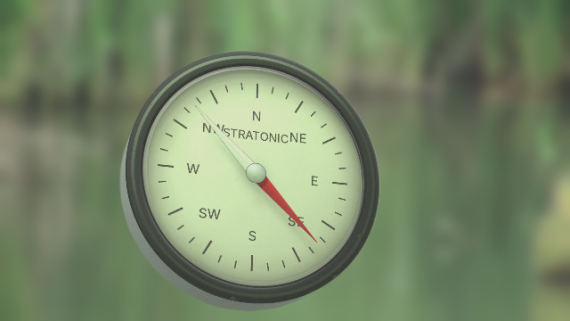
135 °
